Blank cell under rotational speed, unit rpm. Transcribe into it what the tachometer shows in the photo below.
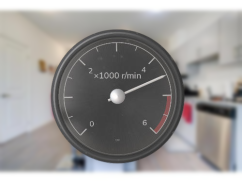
4500 rpm
